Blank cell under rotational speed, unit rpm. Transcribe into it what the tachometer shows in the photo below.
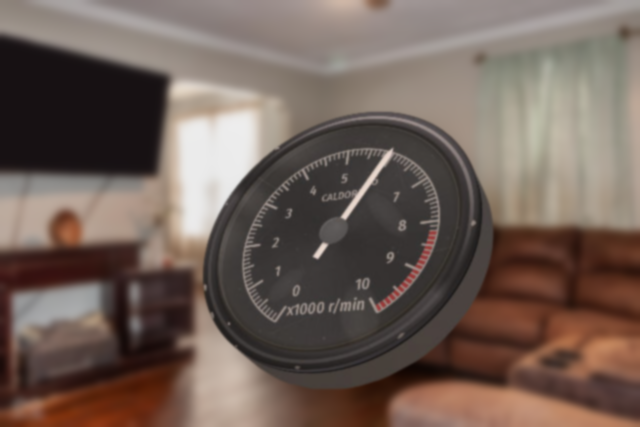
6000 rpm
